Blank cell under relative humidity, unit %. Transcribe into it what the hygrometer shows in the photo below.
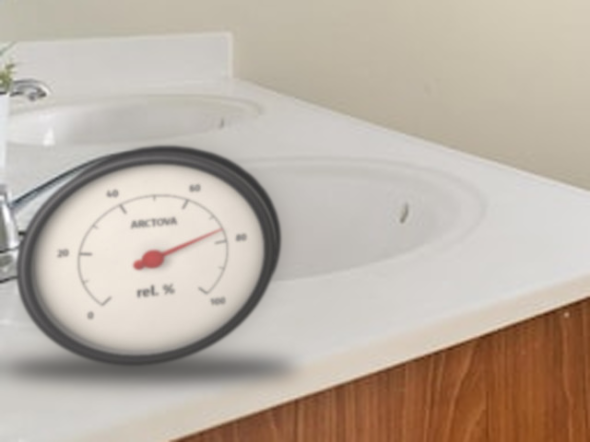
75 %
